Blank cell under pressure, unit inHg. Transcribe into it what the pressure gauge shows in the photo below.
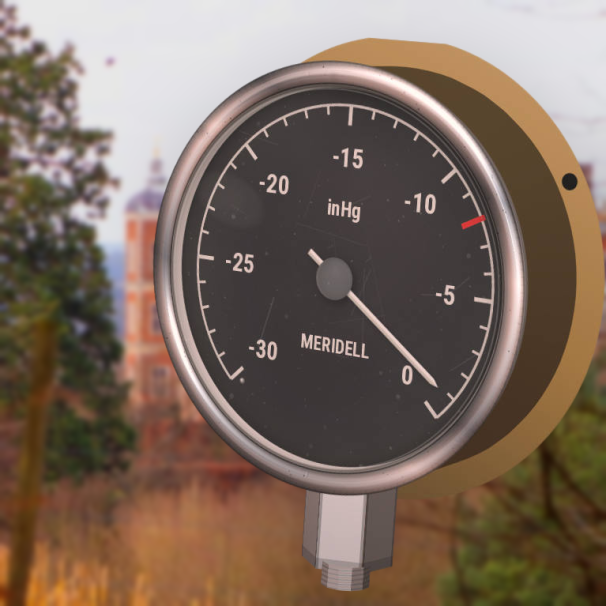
-1 inHg
